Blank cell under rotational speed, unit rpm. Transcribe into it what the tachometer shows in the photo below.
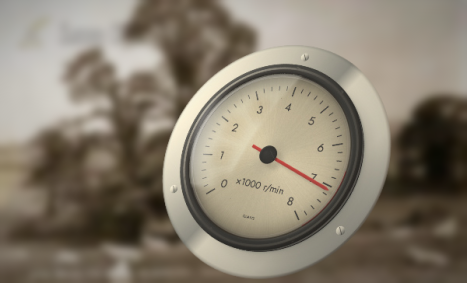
7100 rpm
